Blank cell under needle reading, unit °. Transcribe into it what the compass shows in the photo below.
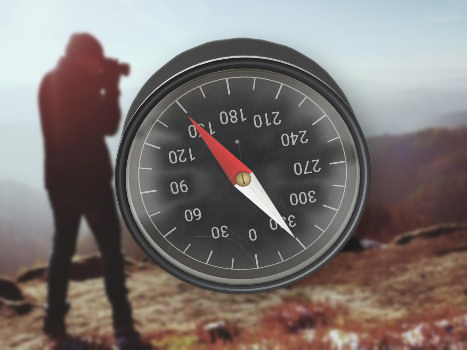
150 °
